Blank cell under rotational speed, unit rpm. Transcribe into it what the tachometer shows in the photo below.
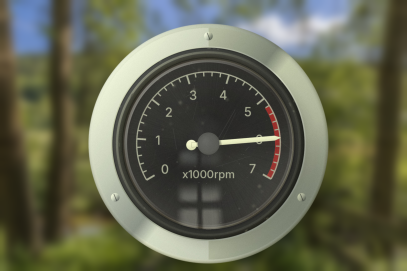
6000 rpm
